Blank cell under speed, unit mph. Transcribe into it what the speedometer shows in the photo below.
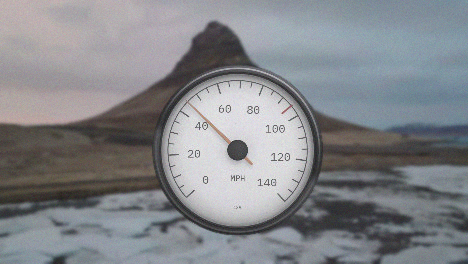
45 mph
